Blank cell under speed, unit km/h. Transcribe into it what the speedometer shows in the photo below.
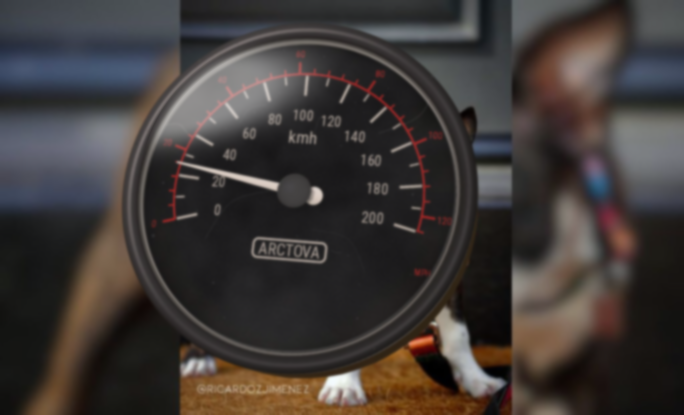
25 km/h
